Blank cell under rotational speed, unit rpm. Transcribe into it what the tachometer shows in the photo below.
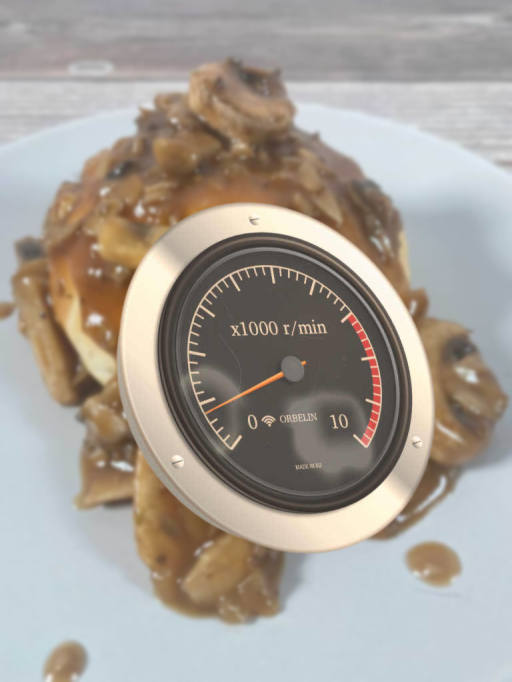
800 rpm
